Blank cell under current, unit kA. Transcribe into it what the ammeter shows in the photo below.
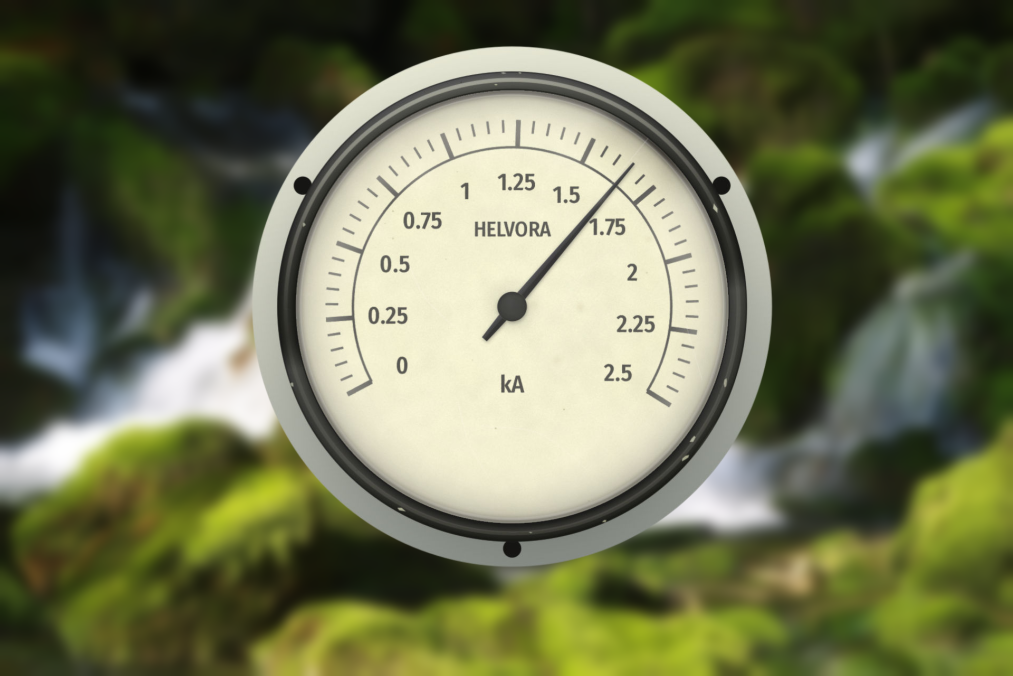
1.65 kA
